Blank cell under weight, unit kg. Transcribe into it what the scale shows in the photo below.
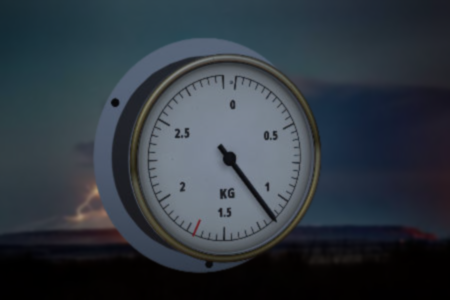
1.15 kg
